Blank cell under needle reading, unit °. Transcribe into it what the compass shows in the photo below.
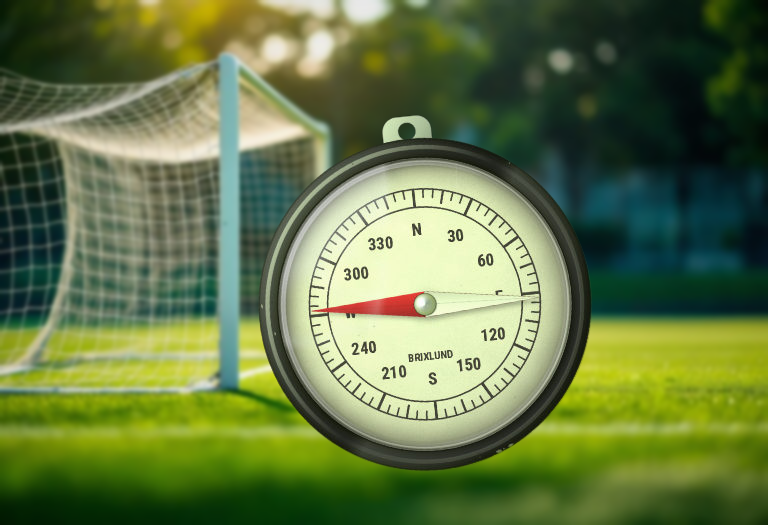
272.5 °
